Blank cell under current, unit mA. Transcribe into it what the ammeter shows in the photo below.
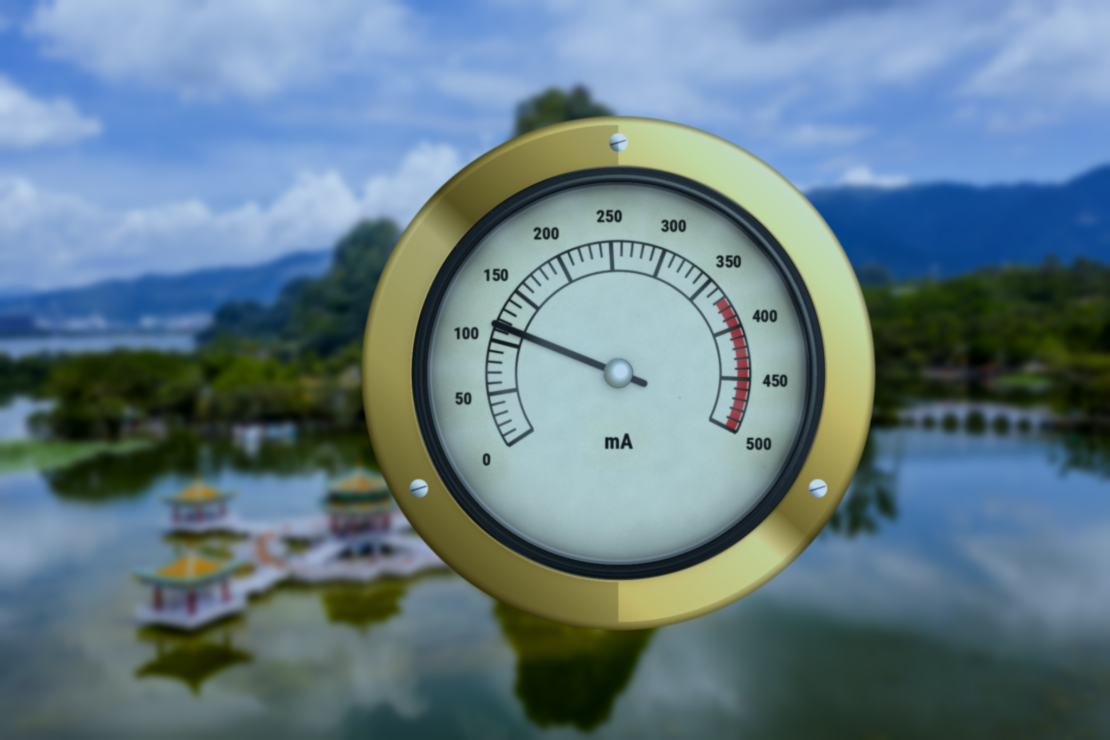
115 mA
